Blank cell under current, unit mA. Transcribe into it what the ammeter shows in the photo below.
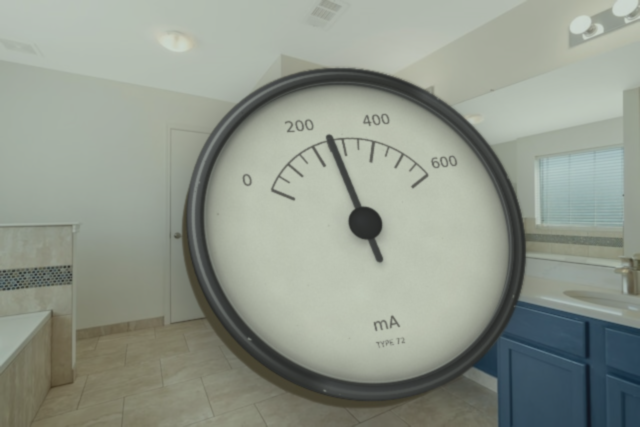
250 mA
